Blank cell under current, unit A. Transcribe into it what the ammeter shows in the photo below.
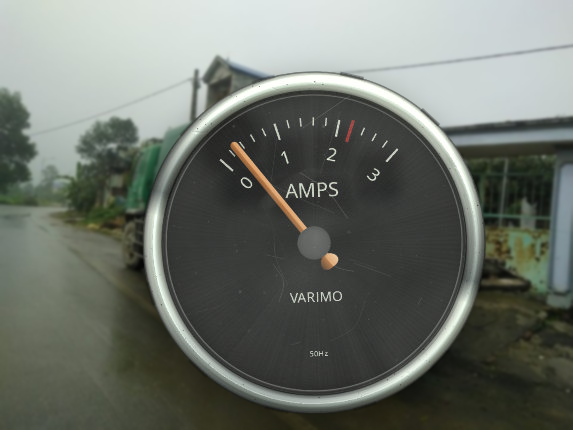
0.3 A
